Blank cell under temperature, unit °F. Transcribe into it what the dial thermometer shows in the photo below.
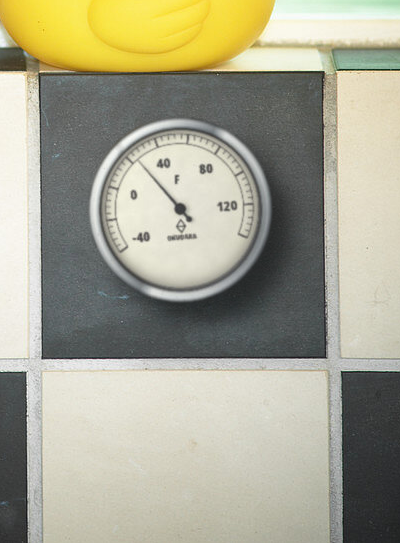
24 °F
